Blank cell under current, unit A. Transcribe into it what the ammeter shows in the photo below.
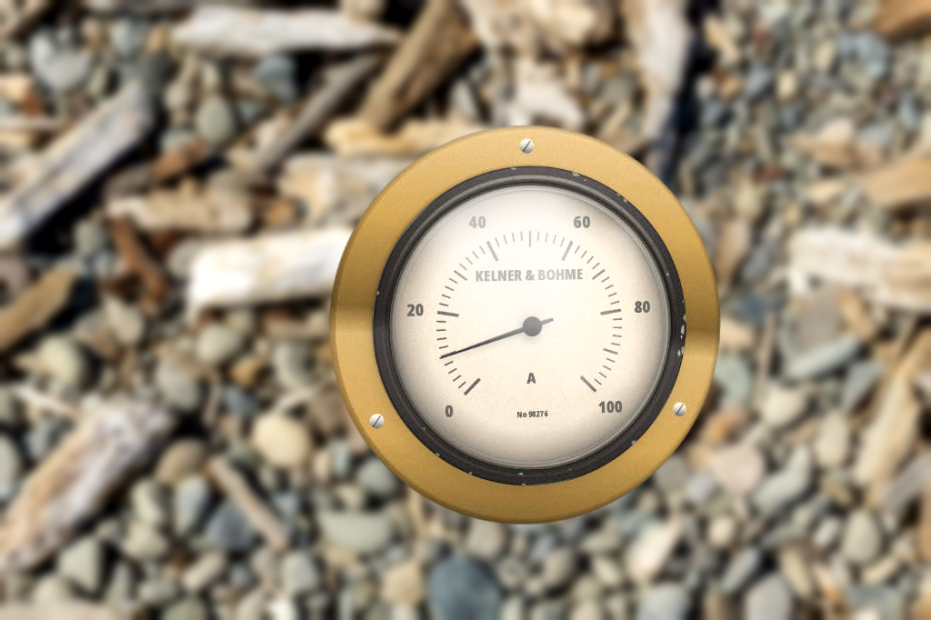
10 A
